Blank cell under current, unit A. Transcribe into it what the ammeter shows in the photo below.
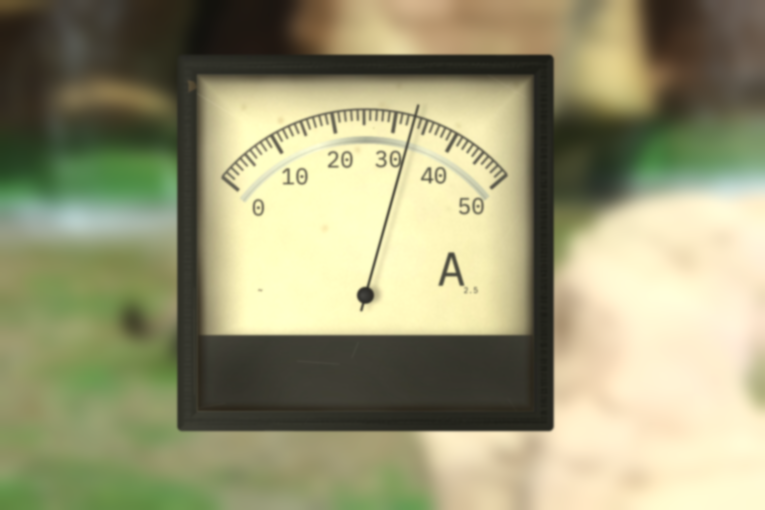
33 A
